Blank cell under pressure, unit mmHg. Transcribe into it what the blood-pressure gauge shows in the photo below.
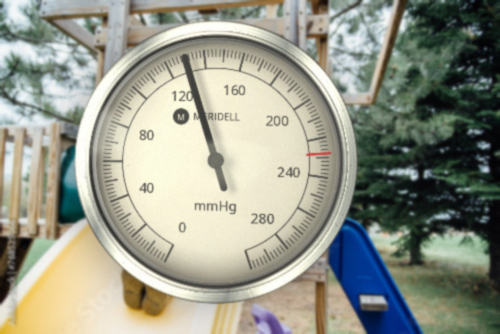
130 mmHg
